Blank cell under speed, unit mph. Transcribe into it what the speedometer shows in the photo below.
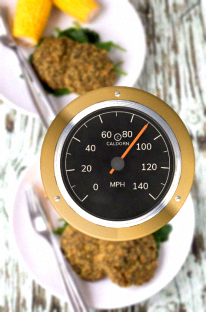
90 mph
